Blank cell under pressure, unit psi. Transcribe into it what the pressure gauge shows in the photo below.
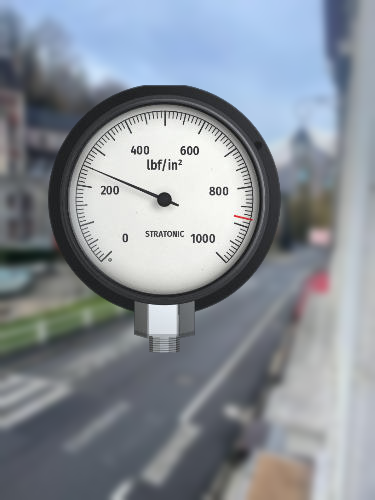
250 psi
